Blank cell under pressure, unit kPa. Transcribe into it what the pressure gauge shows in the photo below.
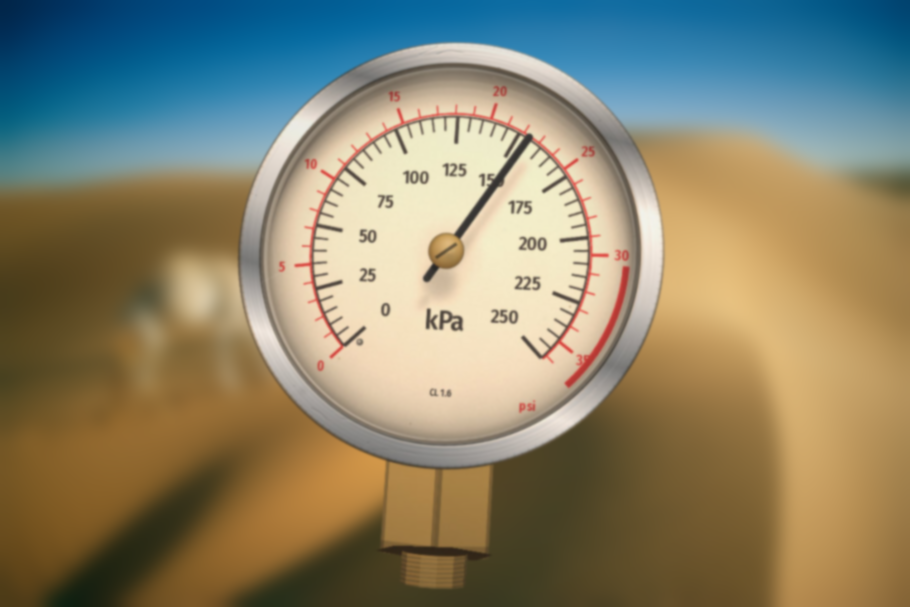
155 kPa
